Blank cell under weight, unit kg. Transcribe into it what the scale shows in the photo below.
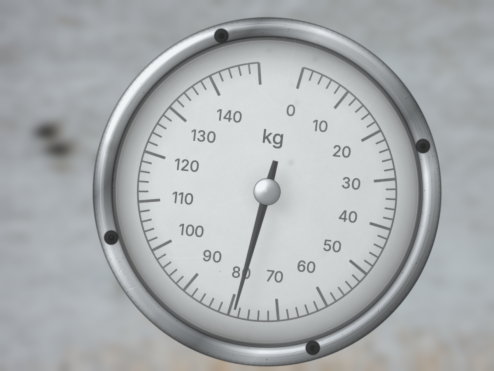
79 kg
